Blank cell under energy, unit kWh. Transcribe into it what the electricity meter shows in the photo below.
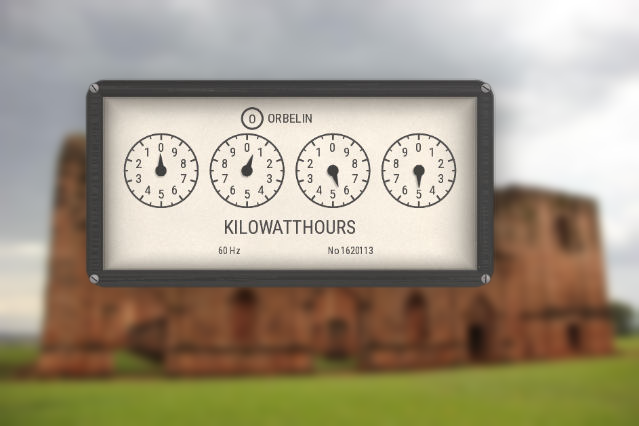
55 kWh
